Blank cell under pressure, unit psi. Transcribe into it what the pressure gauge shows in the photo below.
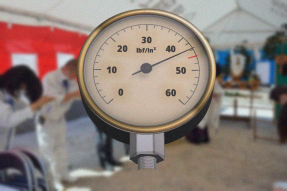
44 psi
